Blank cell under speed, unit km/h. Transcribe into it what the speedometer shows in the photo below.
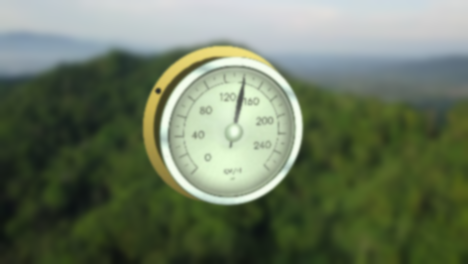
140 km/h
